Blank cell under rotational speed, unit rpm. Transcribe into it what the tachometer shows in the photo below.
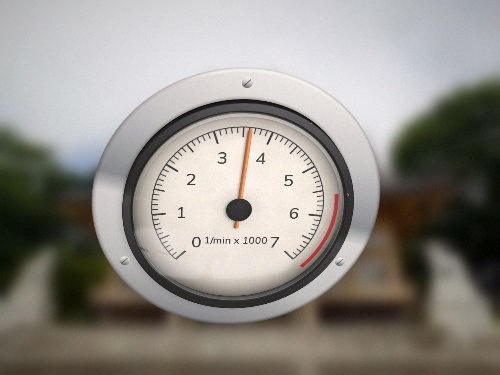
3600 rpm
